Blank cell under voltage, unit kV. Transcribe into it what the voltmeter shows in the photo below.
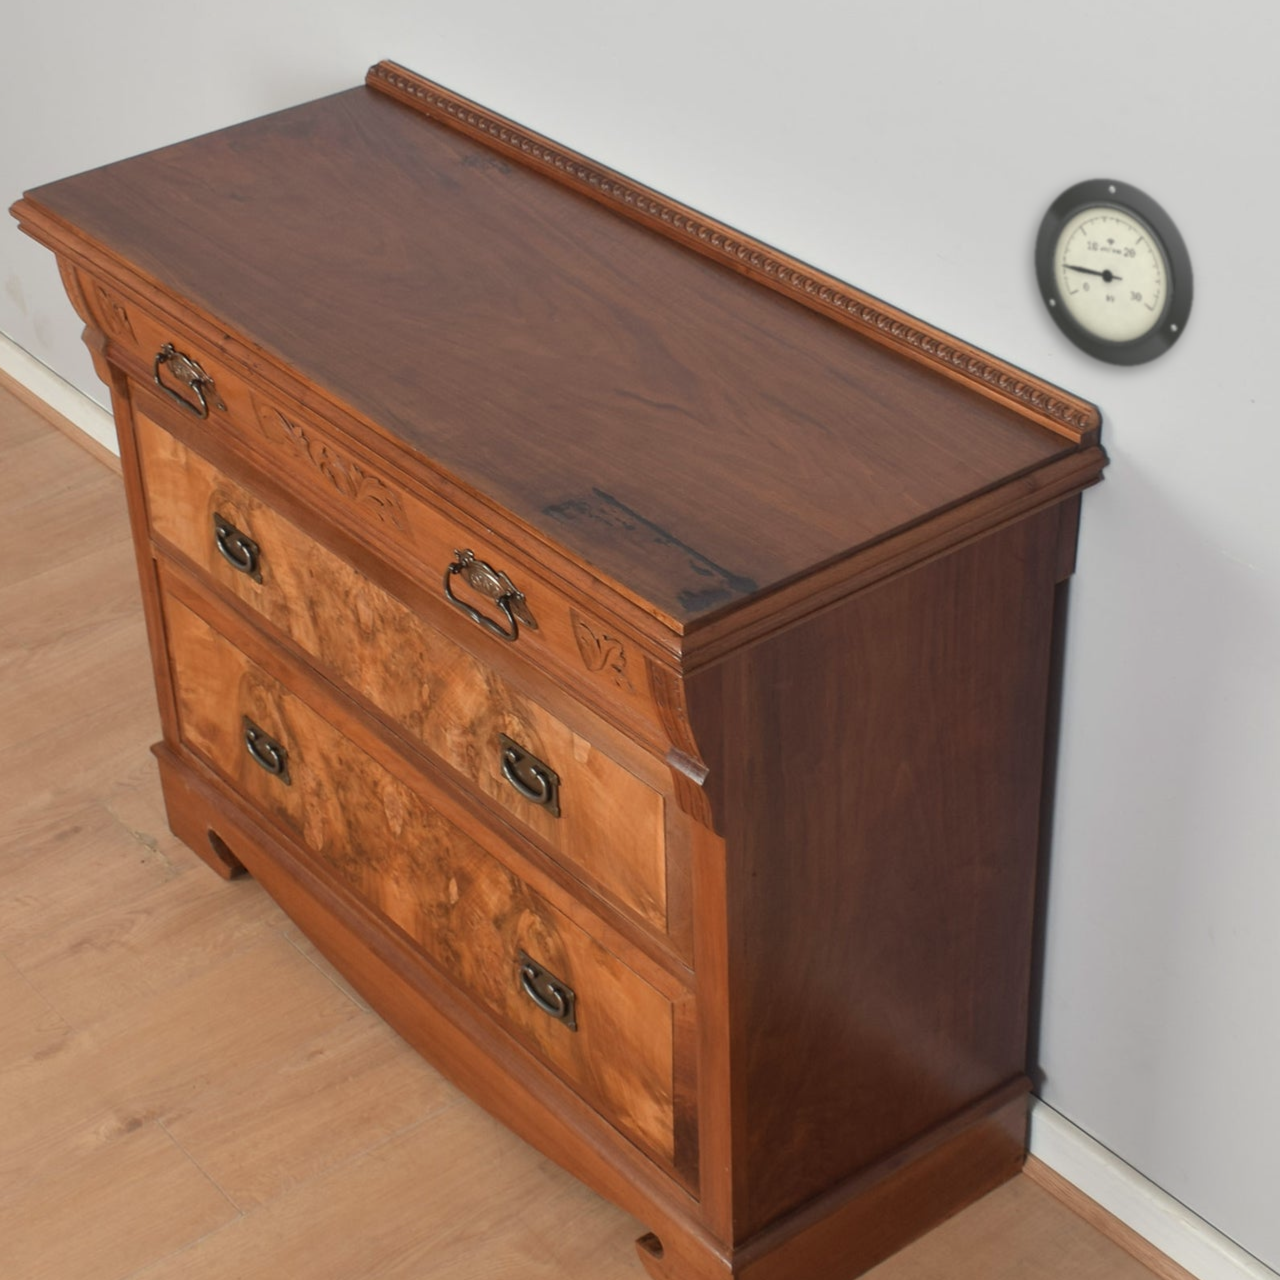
4 kV
